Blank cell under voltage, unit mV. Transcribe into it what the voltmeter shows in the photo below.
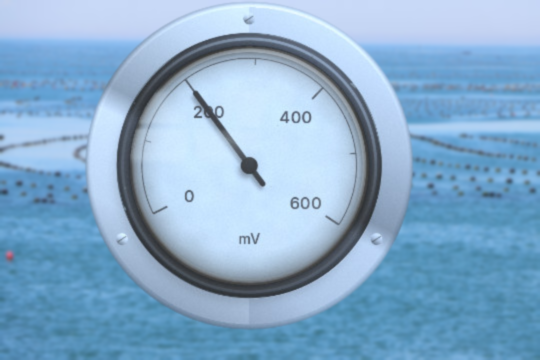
200 mV
